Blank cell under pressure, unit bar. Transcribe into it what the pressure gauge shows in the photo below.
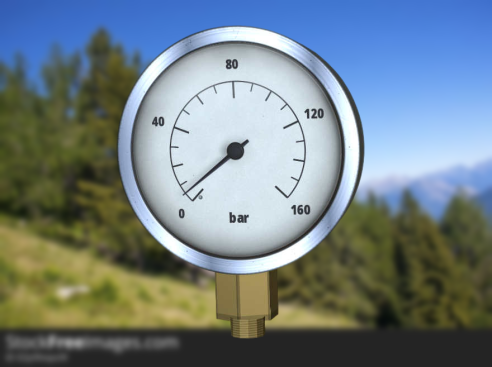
5 bar
